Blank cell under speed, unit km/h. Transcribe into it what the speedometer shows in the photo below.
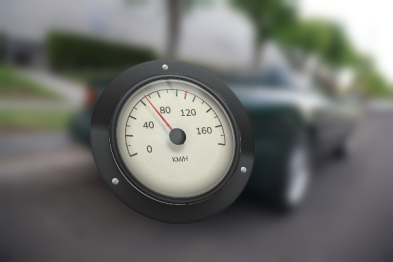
65 km/h
